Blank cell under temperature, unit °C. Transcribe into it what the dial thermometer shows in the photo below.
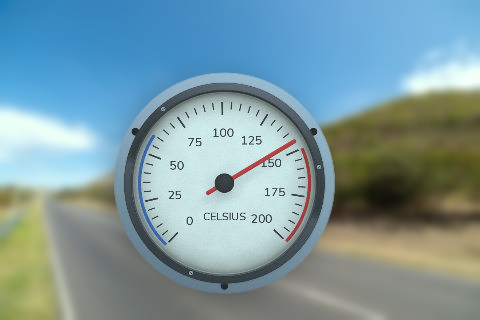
145 °C
